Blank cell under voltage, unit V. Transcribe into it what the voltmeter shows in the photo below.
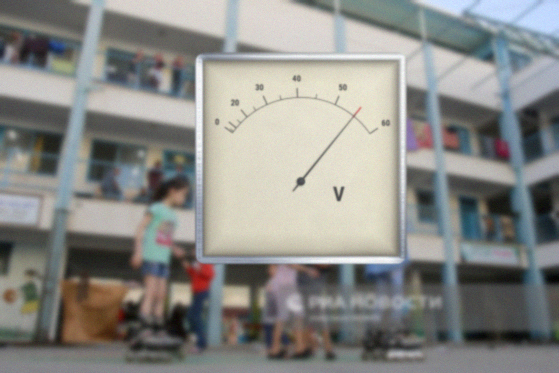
55 V
